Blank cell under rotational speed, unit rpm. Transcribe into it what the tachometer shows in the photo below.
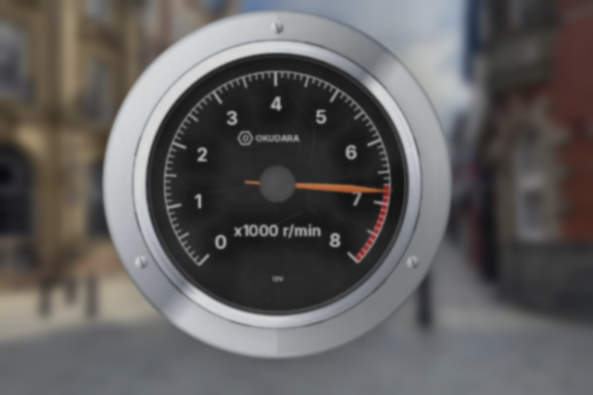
6800 rpm
